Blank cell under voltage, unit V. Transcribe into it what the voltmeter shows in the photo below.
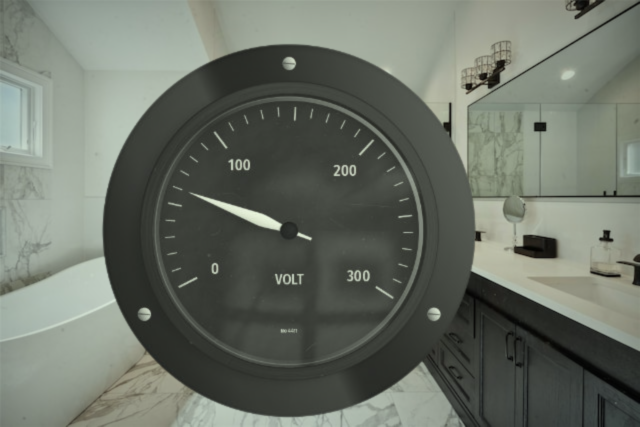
60 V
